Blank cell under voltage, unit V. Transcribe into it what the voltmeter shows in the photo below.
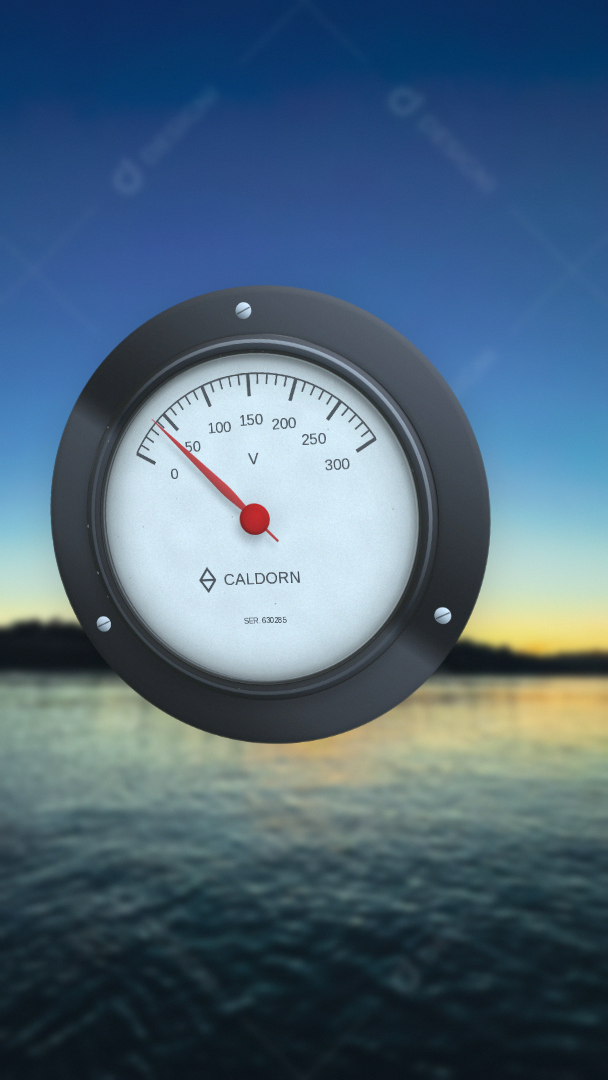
40 V
